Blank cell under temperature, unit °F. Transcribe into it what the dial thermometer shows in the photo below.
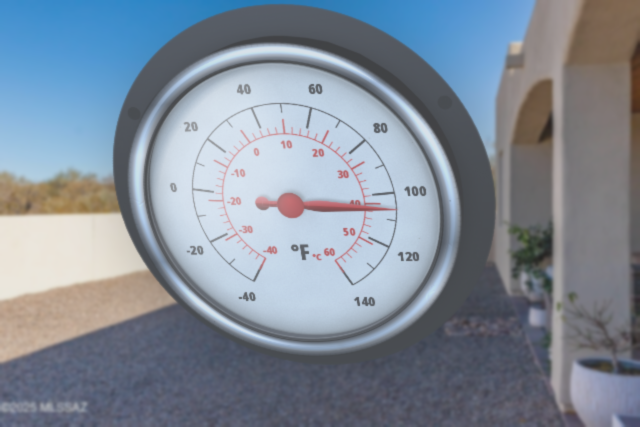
105 °F
